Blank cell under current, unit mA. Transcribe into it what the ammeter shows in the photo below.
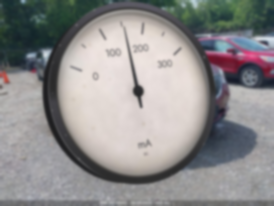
150 mA
